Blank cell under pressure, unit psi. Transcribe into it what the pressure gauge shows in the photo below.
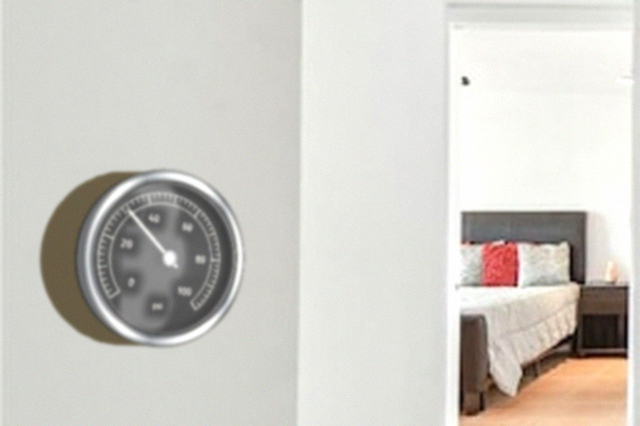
30 psi
